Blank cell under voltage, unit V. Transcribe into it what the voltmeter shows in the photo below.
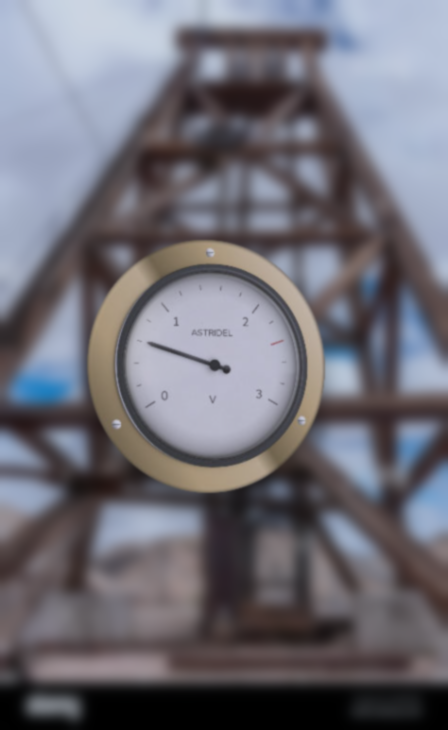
0.6 V
